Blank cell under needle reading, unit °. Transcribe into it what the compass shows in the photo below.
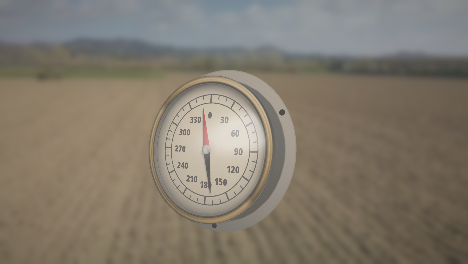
350 °
